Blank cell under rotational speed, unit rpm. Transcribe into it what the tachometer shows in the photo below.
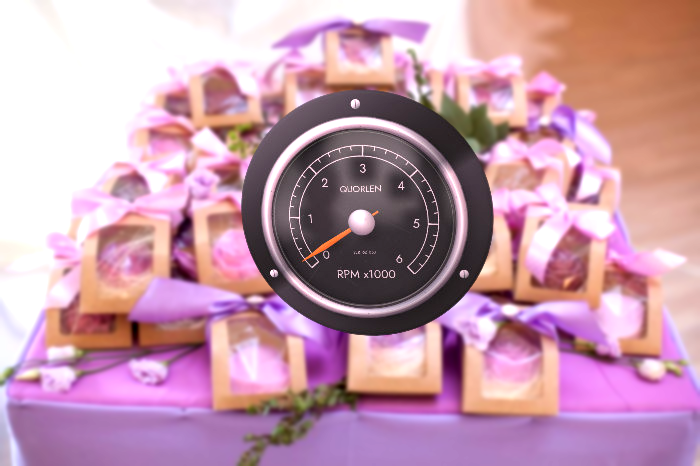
200 rpm
